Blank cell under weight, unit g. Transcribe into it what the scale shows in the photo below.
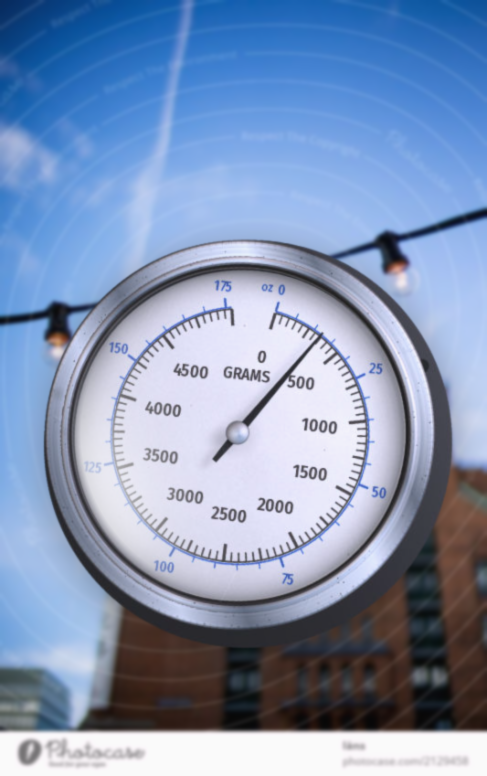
350 g
